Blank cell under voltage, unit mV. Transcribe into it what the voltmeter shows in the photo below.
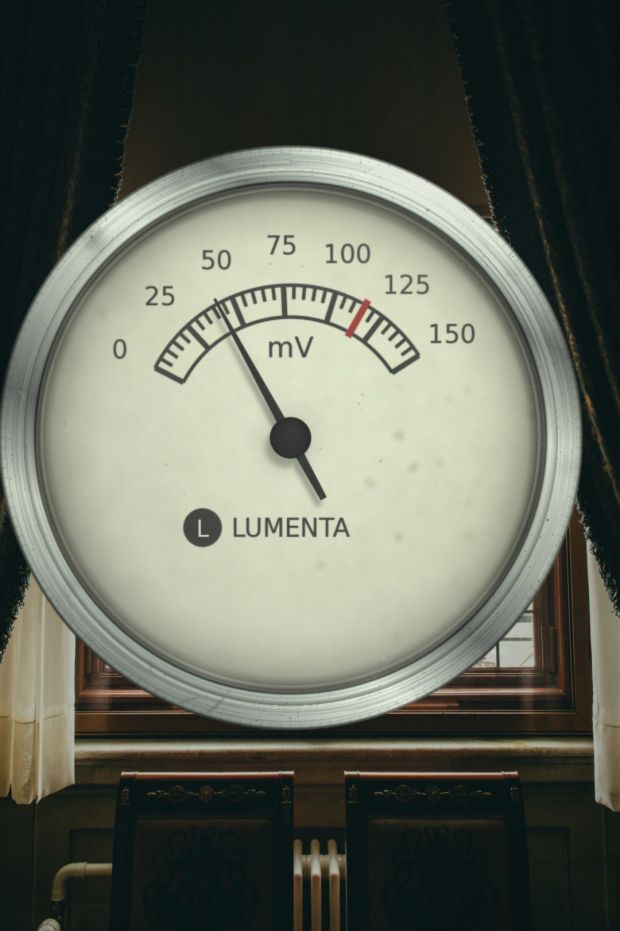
42.5 mV
